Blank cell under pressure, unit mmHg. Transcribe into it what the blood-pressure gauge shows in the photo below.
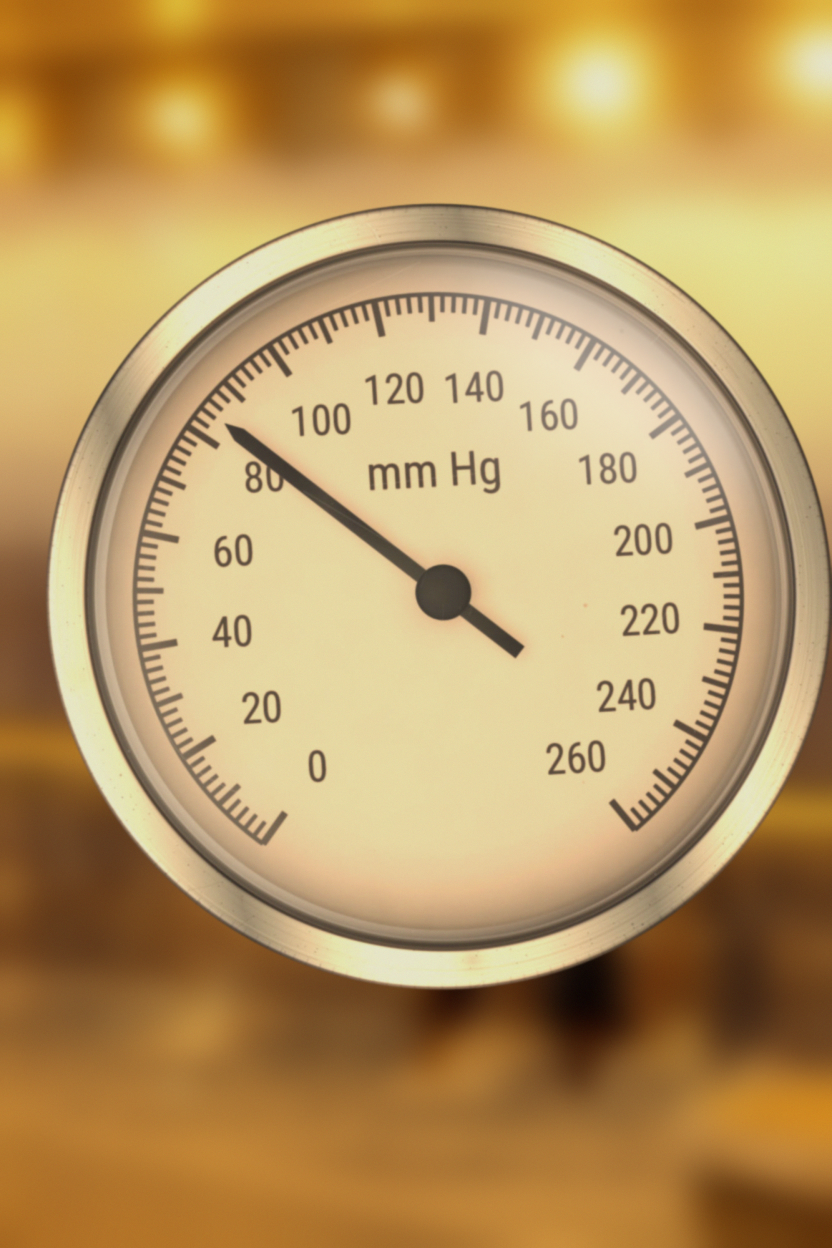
84 mmHg
